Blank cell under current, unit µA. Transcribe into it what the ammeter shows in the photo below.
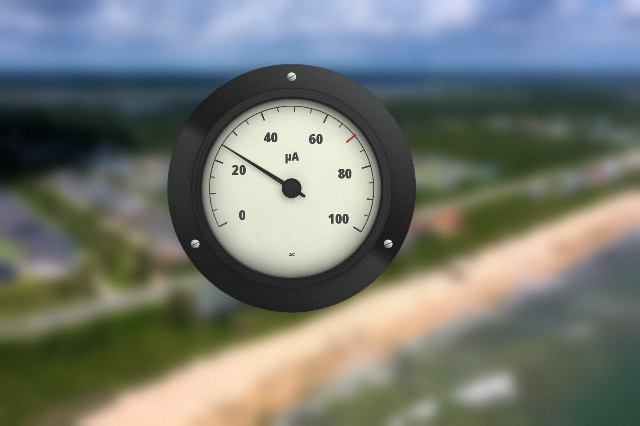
25 µA
